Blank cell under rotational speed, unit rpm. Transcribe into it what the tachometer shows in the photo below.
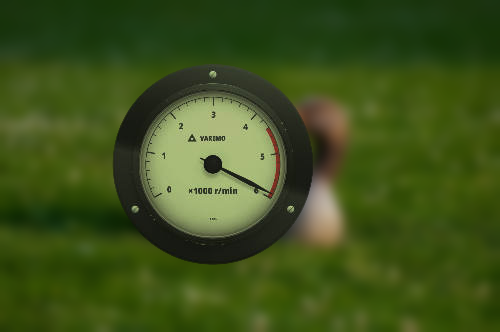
5900 rpm
